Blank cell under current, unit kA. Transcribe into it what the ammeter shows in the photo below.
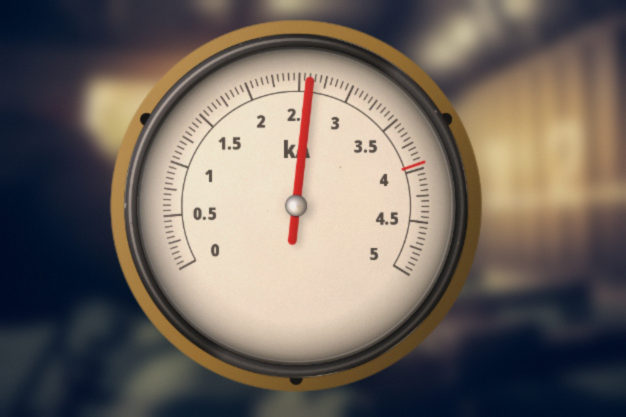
2.6 kA
